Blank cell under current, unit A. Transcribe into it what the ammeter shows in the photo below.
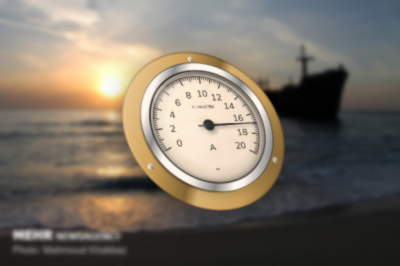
17 A
